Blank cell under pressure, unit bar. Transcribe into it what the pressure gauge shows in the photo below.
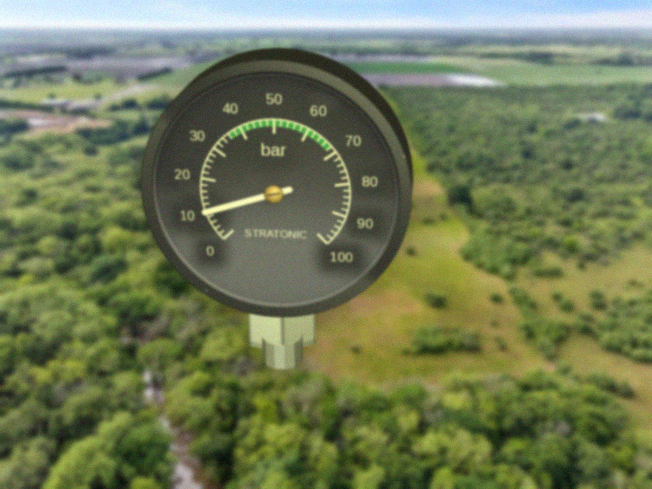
10 bar
